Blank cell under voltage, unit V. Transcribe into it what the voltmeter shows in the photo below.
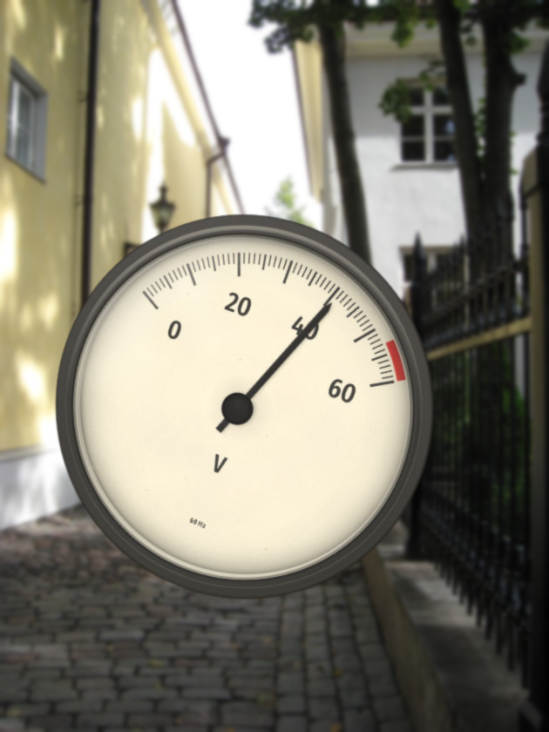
41 V
